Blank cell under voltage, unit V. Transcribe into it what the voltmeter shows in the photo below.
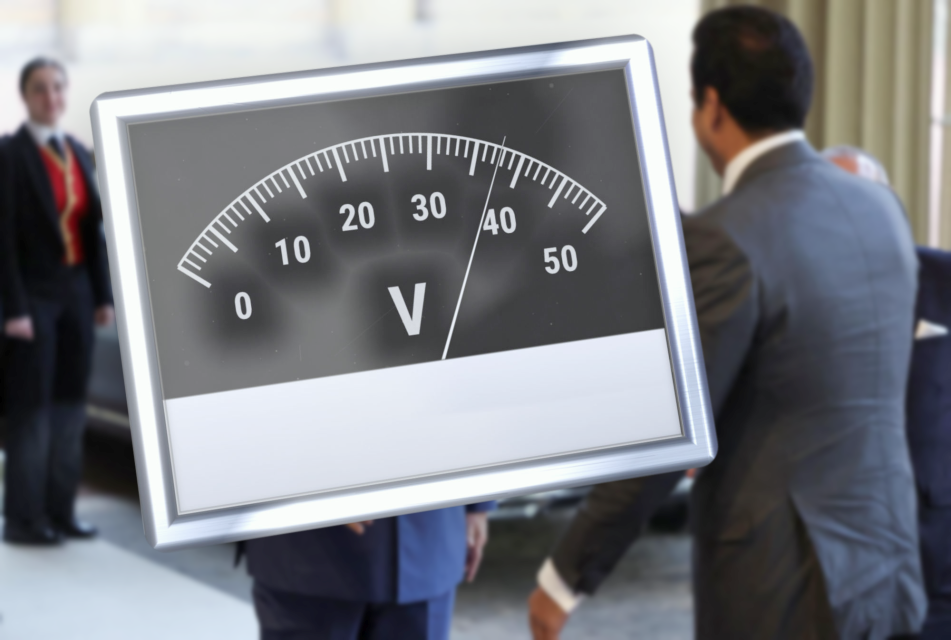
37.5 V
